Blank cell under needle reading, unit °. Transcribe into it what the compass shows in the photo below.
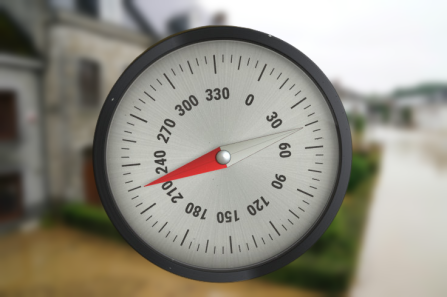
225 °
